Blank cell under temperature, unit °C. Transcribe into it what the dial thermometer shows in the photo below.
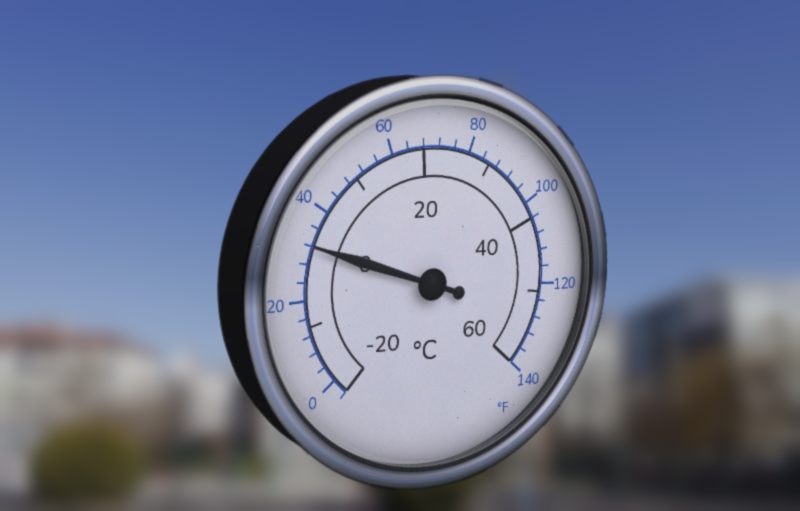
0 °C
